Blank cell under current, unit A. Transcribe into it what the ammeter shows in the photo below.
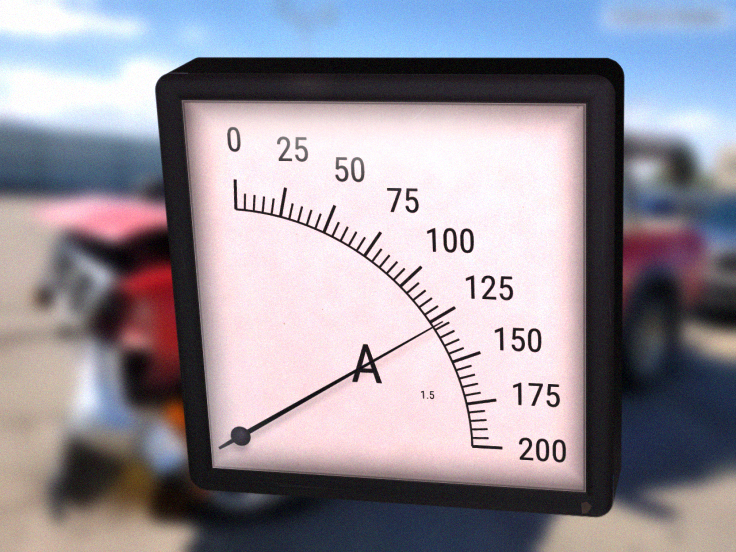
127.5 A
